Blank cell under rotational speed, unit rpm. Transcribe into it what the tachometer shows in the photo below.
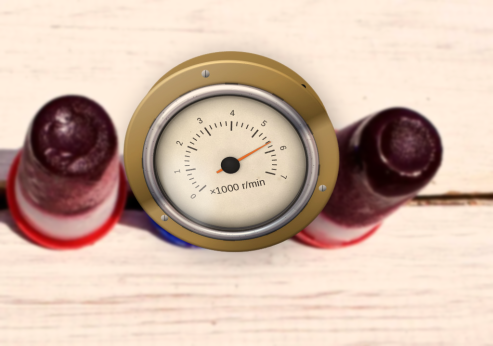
5600 rpm
